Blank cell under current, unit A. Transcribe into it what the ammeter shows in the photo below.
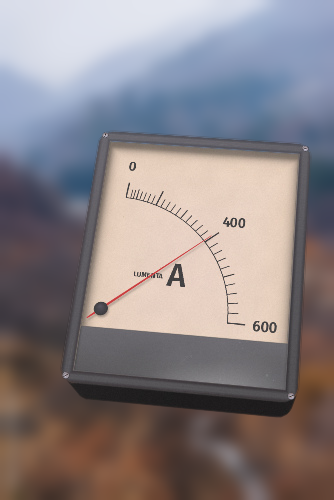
400 A
